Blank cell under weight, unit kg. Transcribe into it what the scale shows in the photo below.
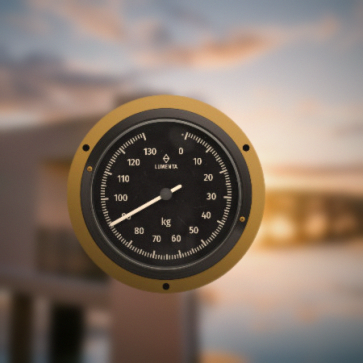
90 kg
